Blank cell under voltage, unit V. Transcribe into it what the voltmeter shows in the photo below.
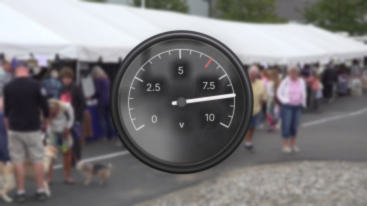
8.5 V
